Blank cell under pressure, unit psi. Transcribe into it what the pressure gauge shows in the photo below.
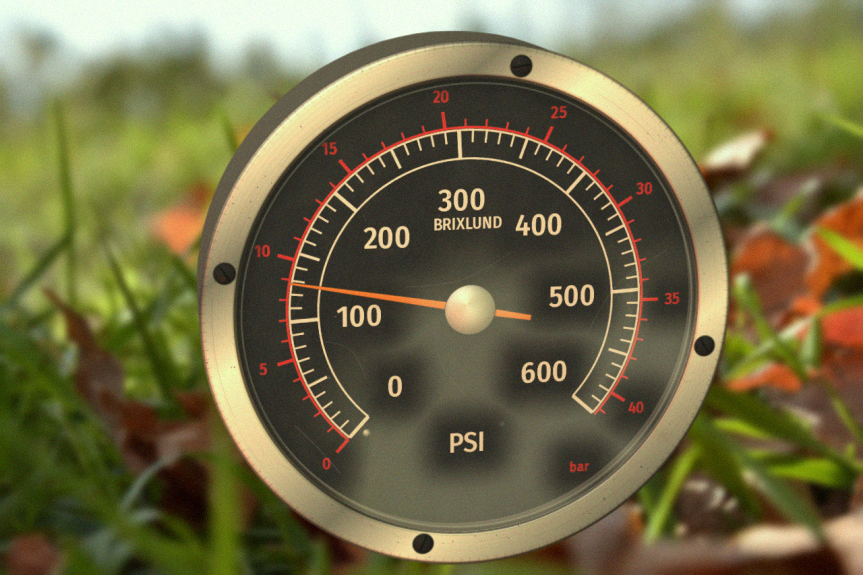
130 psi
